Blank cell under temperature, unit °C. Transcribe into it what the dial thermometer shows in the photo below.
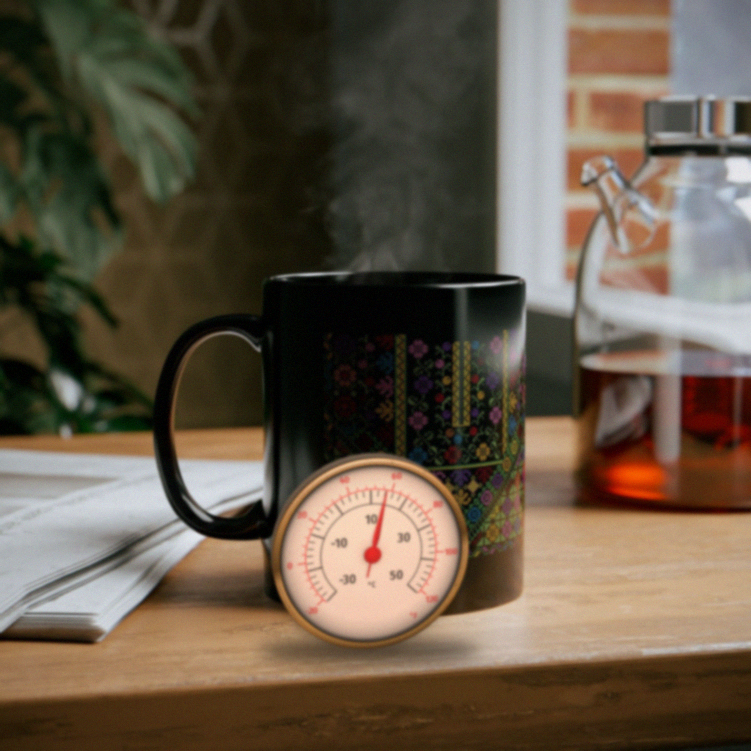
14 °C
